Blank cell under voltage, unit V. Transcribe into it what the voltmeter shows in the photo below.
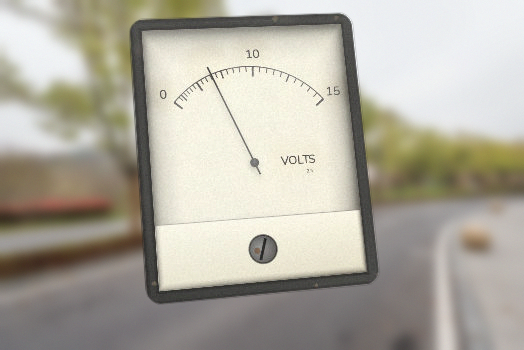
6.5 V
